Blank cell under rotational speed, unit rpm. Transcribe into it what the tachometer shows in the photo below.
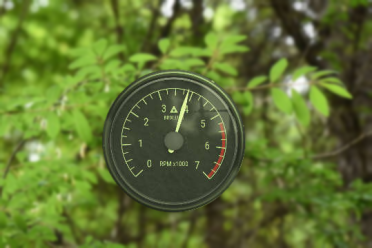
3875 rpm
